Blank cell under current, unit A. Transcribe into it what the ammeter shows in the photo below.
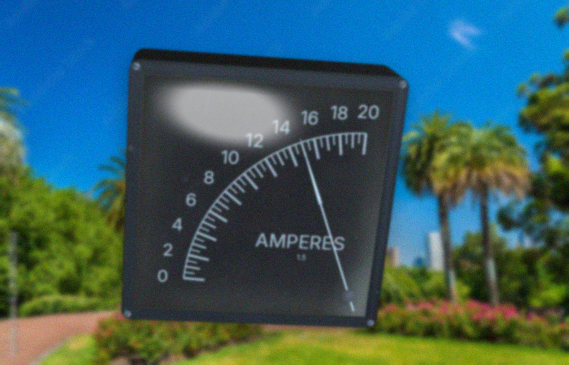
15 A
